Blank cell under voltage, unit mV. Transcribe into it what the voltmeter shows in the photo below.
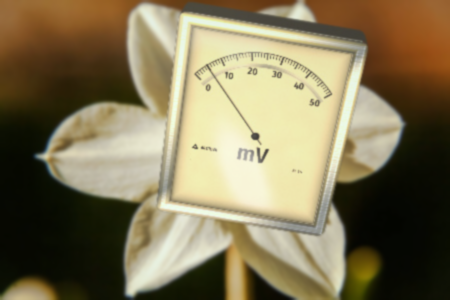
5 mV
